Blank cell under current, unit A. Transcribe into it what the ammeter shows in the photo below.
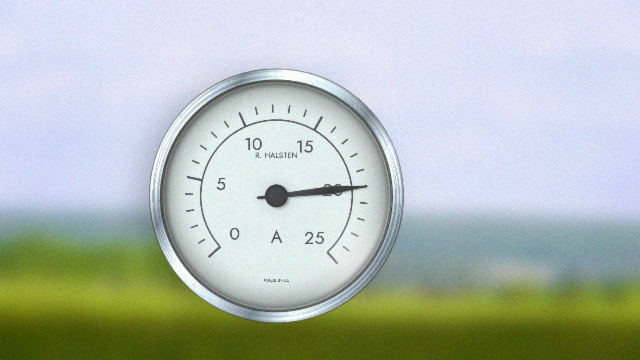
20 A
